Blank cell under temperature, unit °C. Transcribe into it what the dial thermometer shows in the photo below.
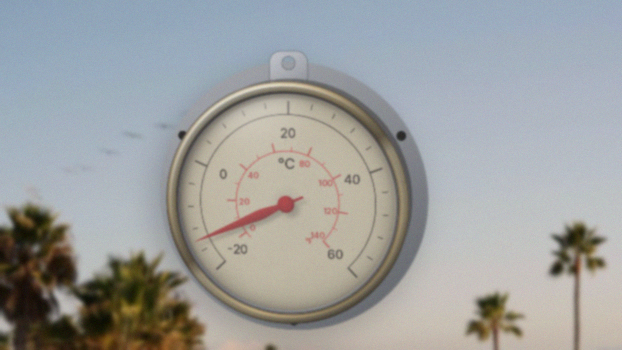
-14 °C
